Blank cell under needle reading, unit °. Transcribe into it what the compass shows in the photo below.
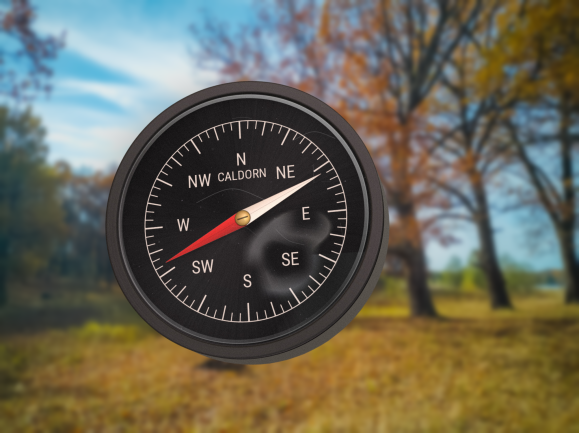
245 °
